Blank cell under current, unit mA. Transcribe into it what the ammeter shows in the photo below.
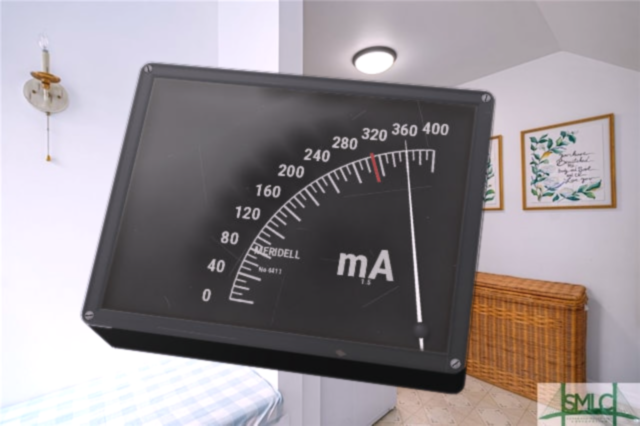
360 mA
